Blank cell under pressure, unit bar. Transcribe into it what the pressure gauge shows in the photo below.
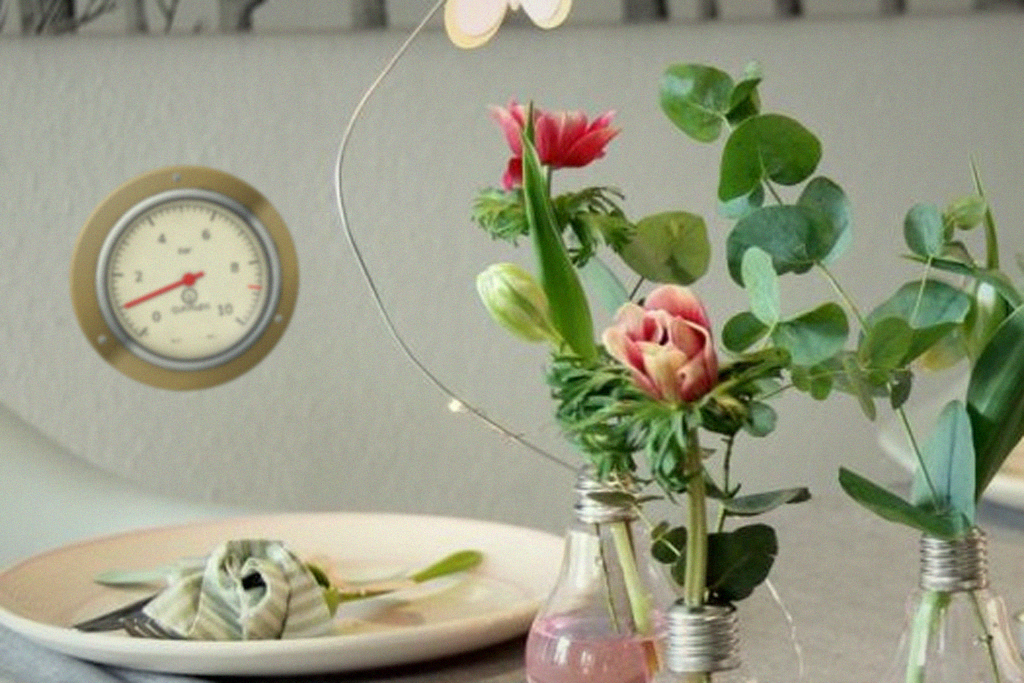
1 bar
